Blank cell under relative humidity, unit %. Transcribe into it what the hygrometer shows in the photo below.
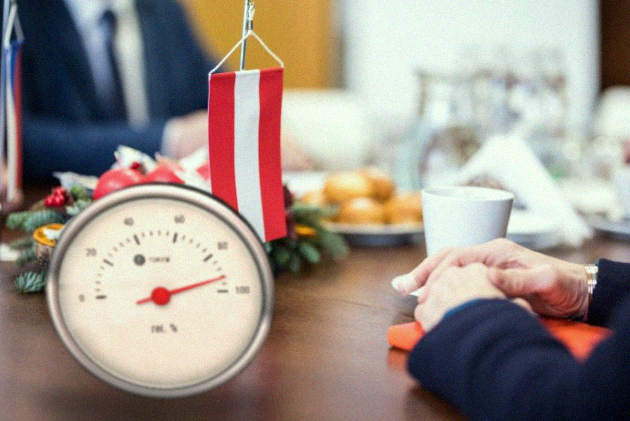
92 %
